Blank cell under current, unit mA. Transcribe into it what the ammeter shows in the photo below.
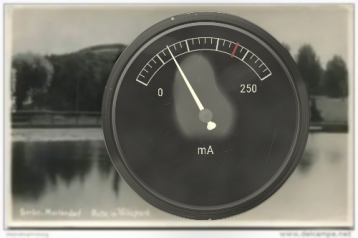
70 mA
